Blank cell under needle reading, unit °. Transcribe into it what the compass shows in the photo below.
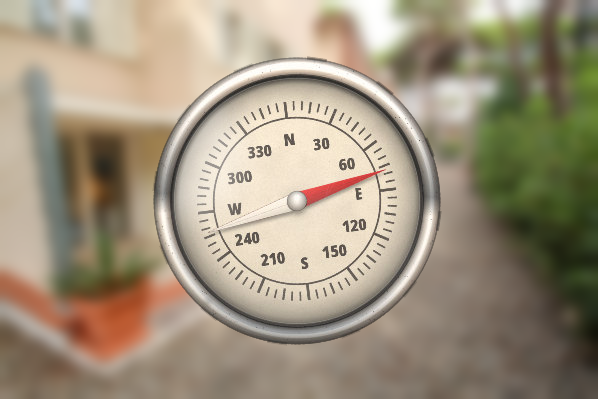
77.5 °
